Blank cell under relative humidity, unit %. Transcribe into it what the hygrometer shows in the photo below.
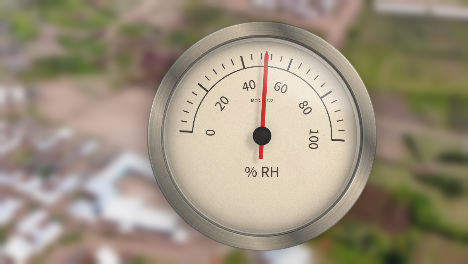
50 %
